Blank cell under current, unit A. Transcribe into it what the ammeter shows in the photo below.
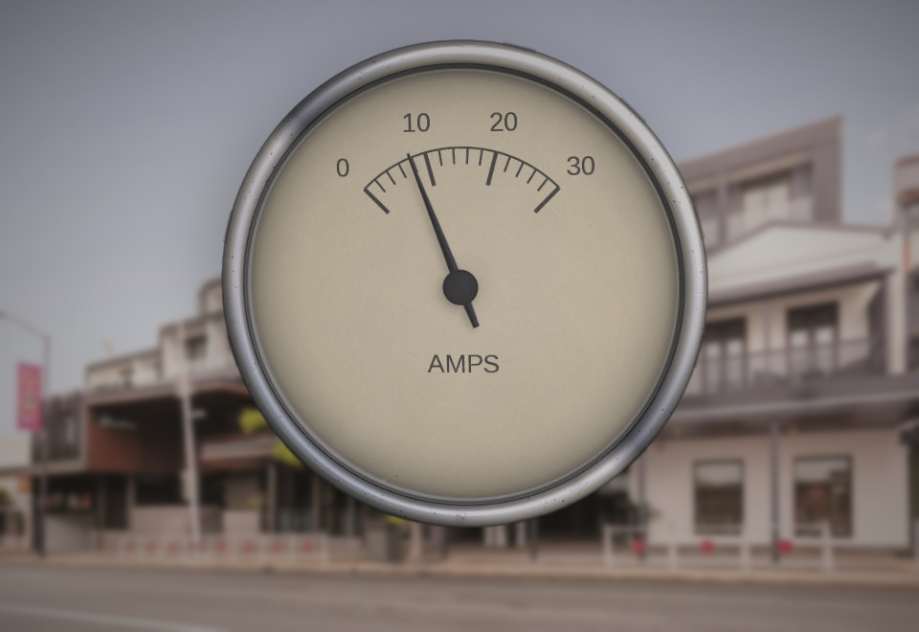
8 A
